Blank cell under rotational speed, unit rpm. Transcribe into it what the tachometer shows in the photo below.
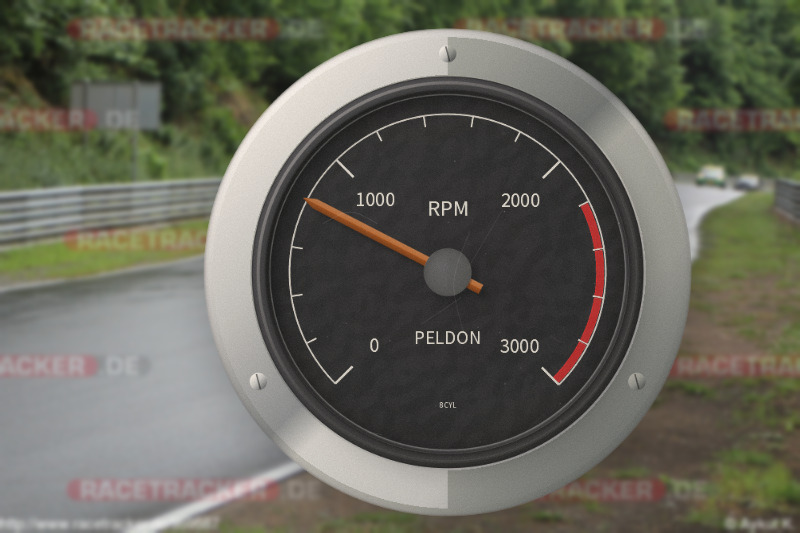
800 rpm
